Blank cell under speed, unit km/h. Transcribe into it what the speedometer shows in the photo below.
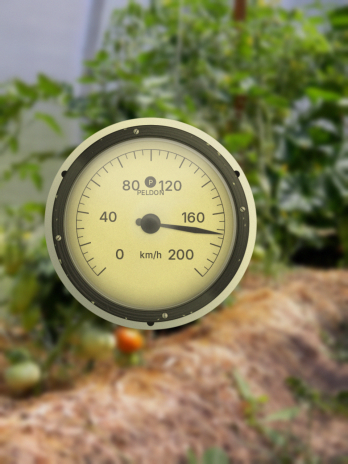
172.5 km/h
